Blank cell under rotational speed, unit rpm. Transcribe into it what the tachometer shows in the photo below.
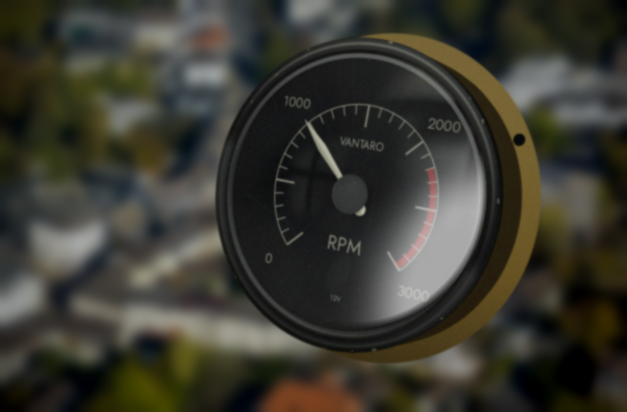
1000 rpm
